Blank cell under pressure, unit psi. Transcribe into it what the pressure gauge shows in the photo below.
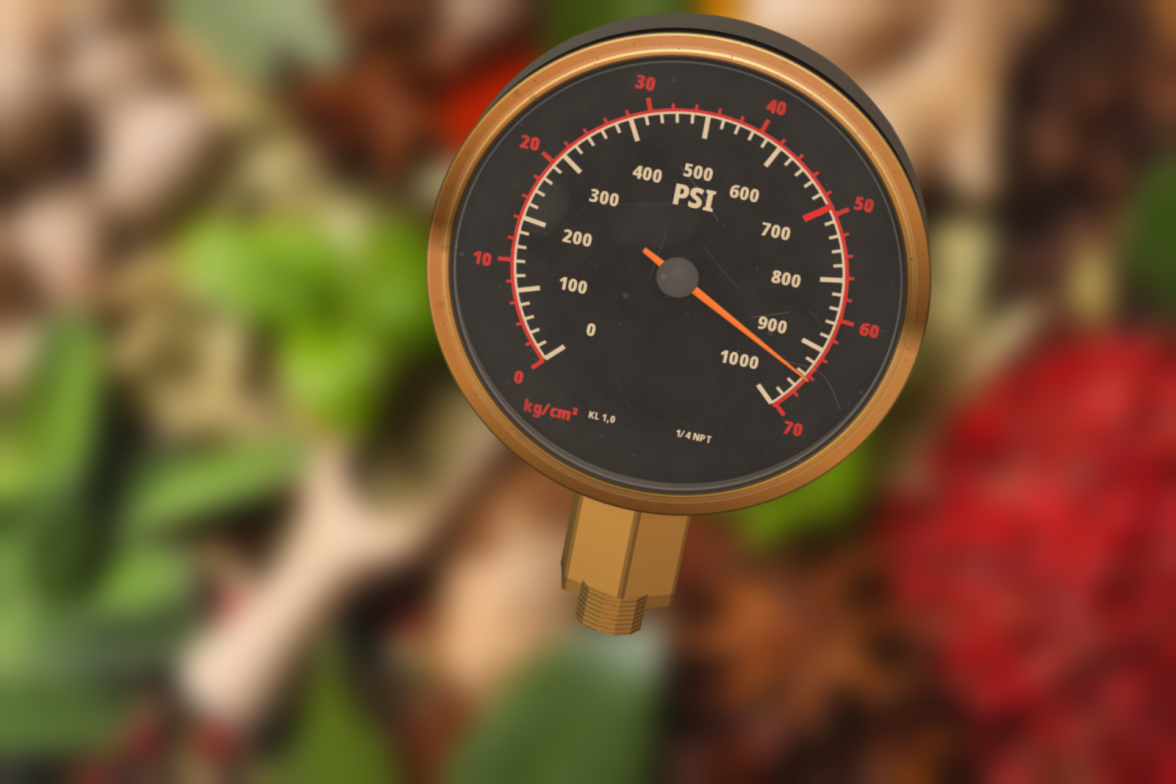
940 psi
